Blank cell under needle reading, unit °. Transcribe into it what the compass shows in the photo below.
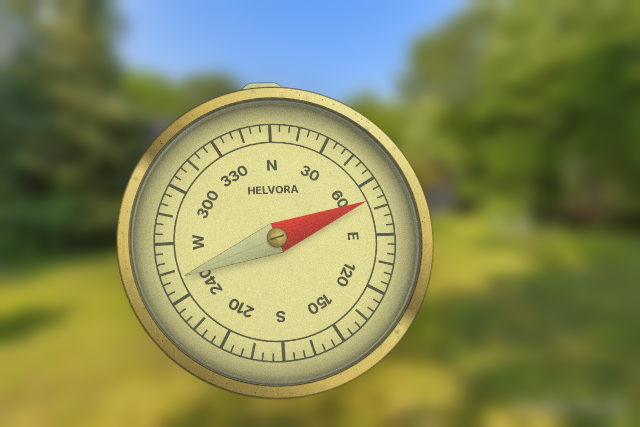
70 °
